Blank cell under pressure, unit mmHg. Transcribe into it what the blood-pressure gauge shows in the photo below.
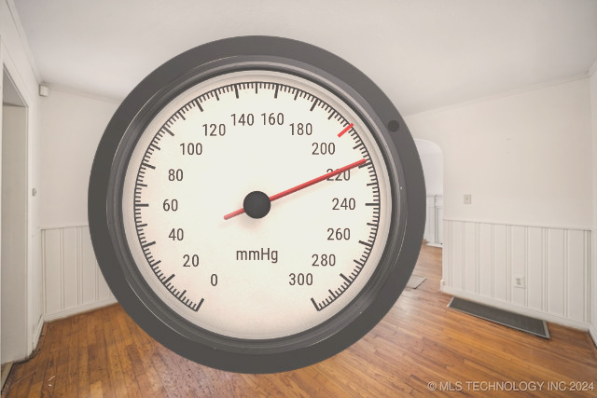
218 mmHg
